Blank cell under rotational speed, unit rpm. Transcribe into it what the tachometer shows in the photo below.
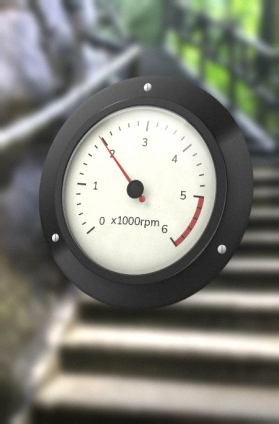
2000 rpm
